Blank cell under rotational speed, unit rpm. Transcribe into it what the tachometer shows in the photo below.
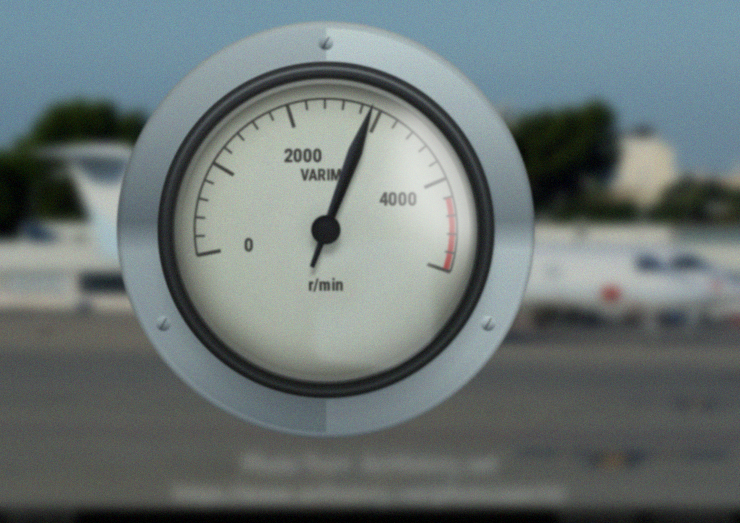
2900 rpm
